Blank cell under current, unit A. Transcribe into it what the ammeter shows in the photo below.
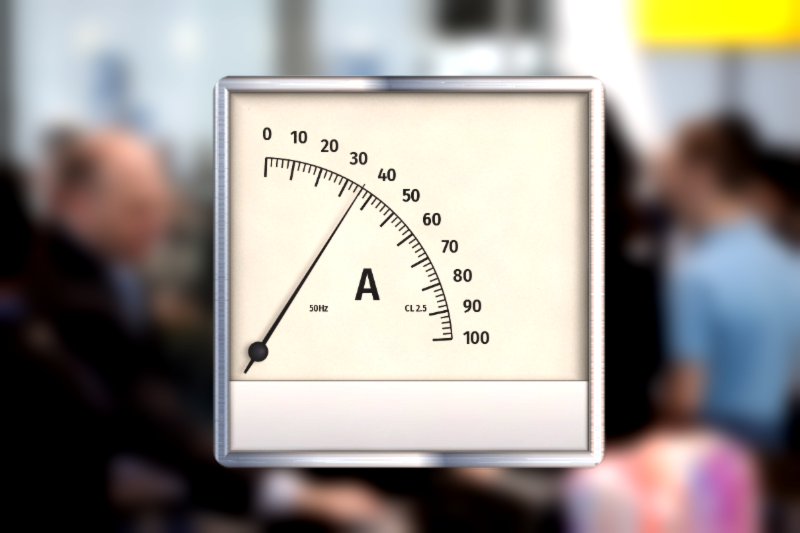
36 A
